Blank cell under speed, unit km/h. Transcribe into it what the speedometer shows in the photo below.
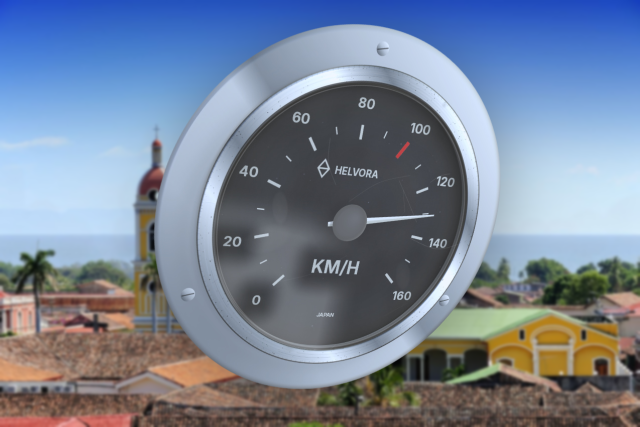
130 km/h
